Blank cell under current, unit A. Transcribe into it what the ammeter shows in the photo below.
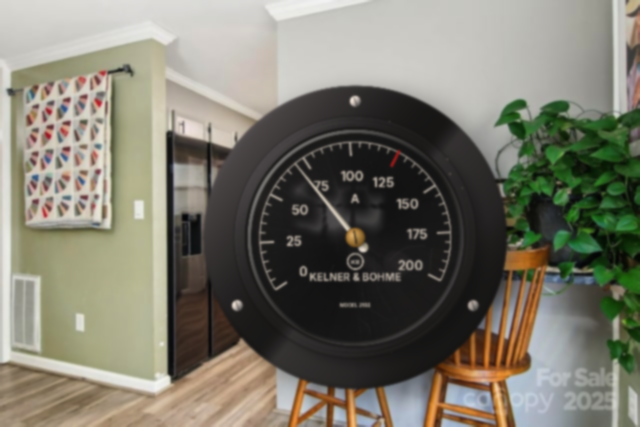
70 A
